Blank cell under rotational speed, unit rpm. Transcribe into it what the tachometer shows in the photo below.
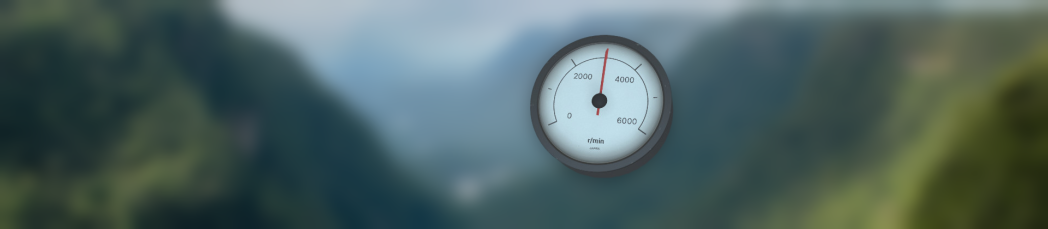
3000 rpm
